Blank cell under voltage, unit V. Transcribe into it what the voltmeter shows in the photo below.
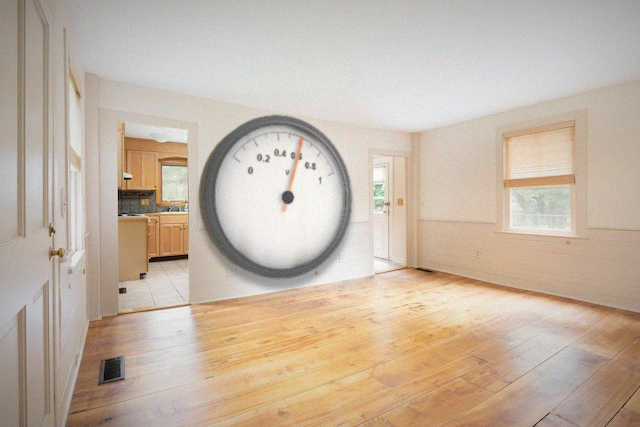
0.6 V
